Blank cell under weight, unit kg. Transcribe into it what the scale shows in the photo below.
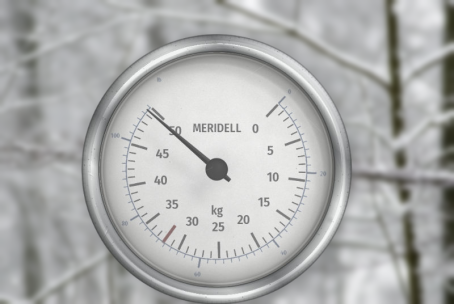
49.5 kg
